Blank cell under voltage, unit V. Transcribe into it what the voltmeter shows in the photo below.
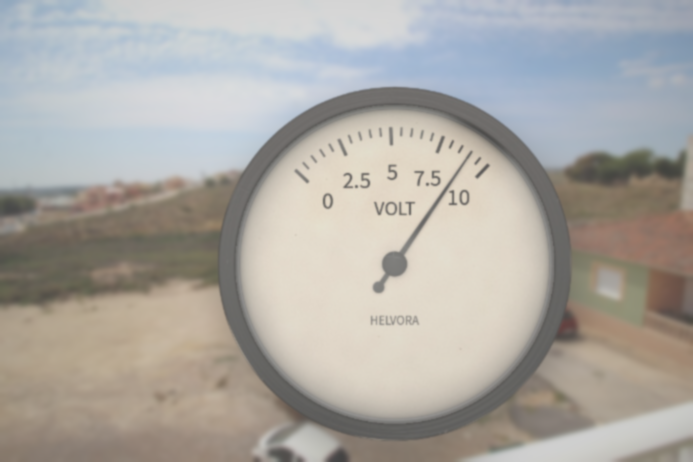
9 V
